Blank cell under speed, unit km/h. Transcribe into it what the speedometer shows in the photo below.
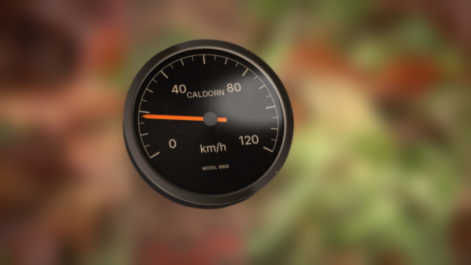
17.5 km/h
